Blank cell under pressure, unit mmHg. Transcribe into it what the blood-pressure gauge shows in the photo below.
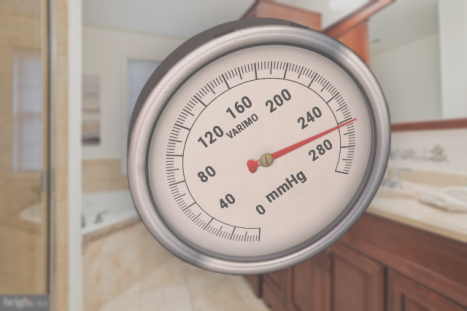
260 mmHg
